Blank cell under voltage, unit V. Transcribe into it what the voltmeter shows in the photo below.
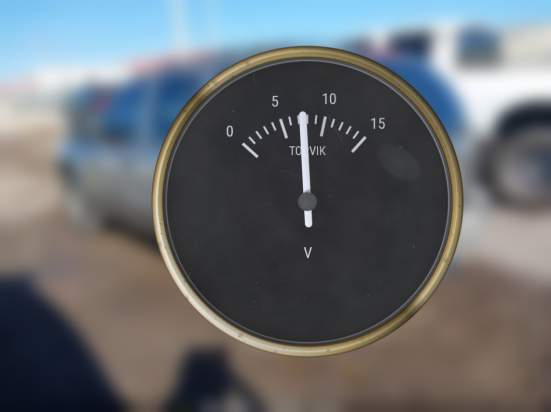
7.5 V
